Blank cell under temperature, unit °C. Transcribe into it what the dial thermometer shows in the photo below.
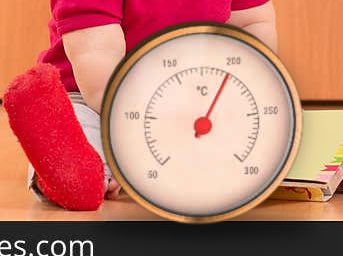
200 °C
